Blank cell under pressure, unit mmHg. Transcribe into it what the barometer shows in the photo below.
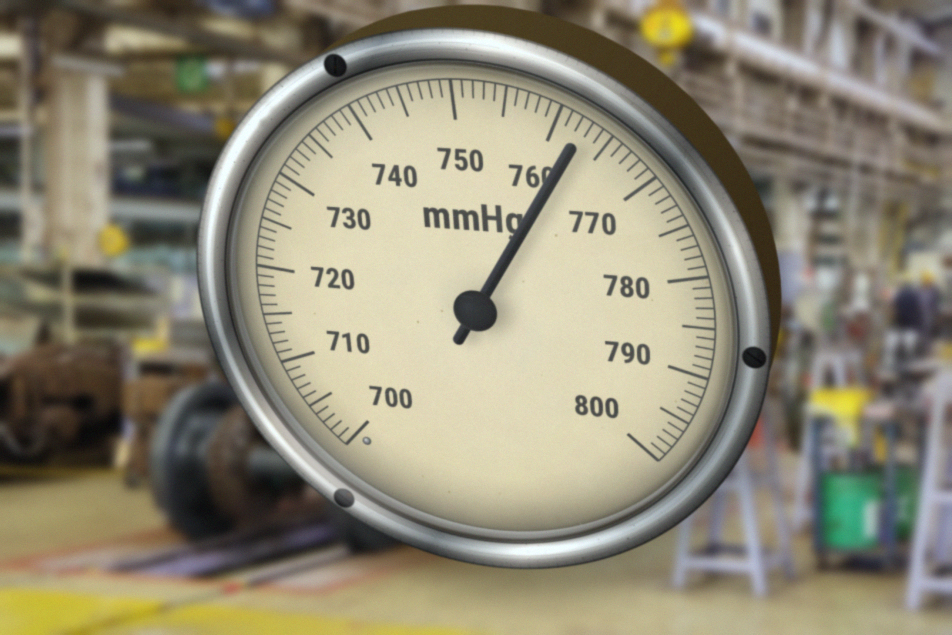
762.5 mmHg
